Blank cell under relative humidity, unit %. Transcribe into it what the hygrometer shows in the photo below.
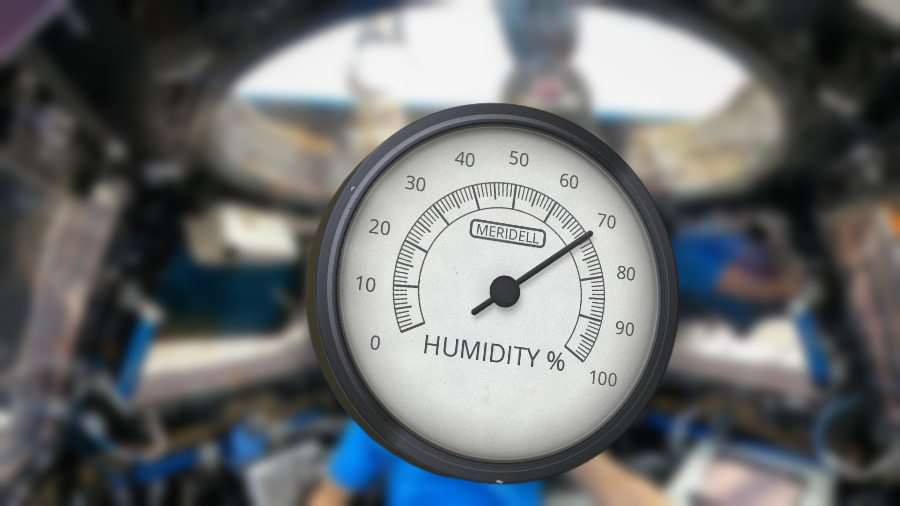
70 %
